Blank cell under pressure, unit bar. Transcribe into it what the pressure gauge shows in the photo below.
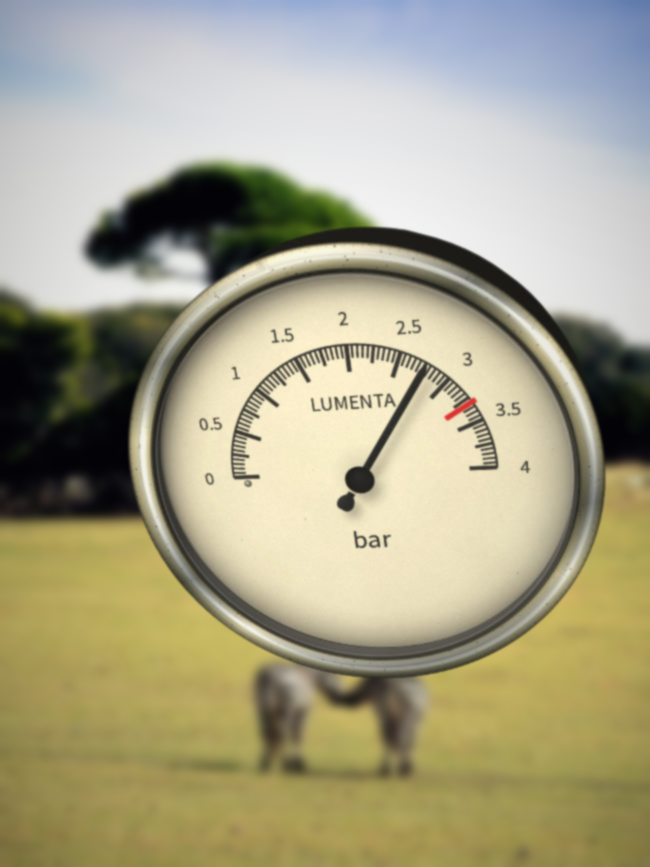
2.75 bar
